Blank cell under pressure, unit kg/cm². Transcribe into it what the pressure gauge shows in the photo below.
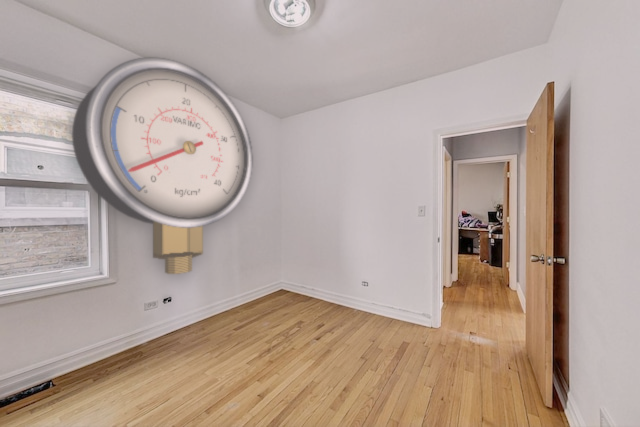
2.5 kg/cm²
